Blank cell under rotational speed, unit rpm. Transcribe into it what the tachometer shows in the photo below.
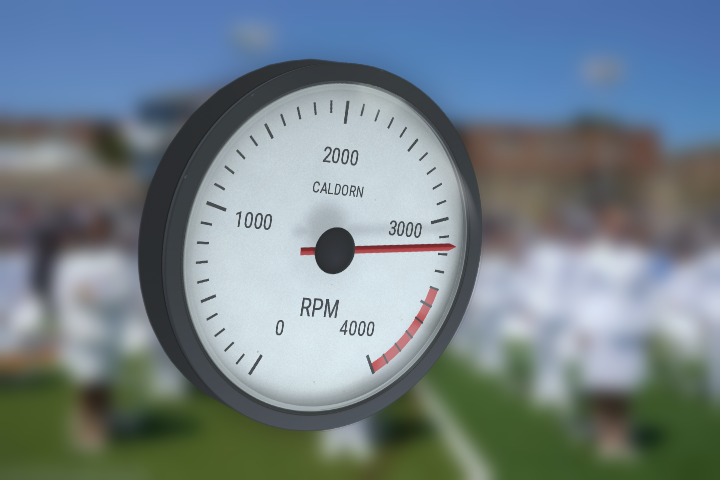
3150 rpm
